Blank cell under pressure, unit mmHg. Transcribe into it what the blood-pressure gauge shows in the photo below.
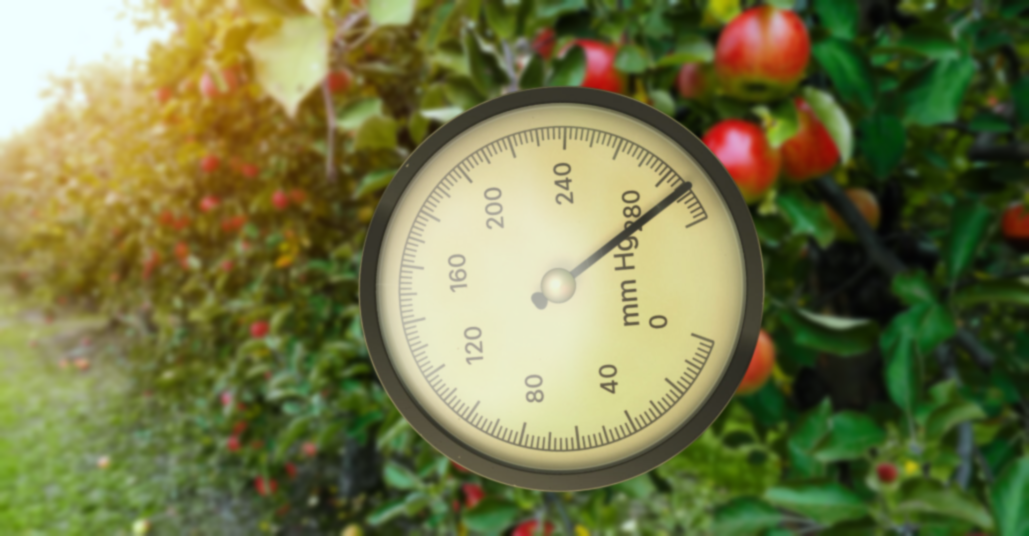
288 mmHg
